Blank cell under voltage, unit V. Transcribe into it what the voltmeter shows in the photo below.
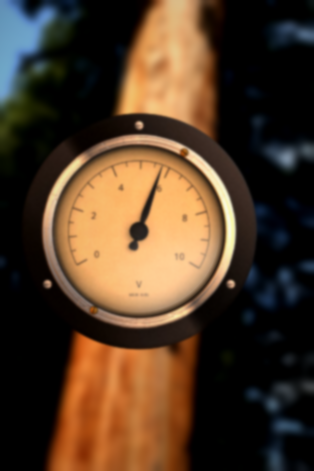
5.75 V
